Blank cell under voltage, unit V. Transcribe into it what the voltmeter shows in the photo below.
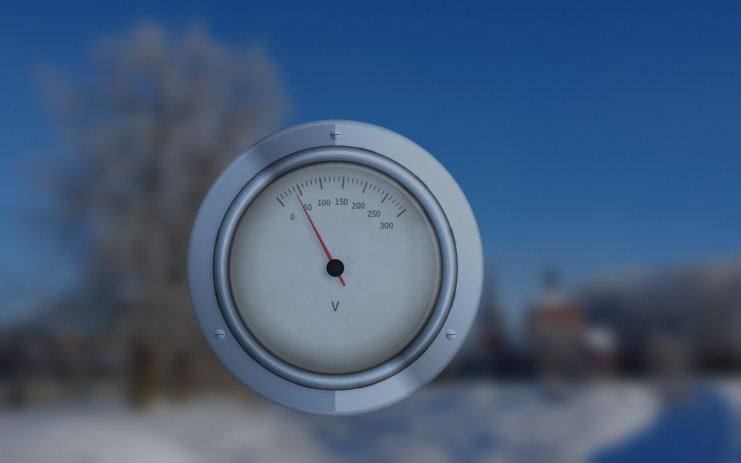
40 V
